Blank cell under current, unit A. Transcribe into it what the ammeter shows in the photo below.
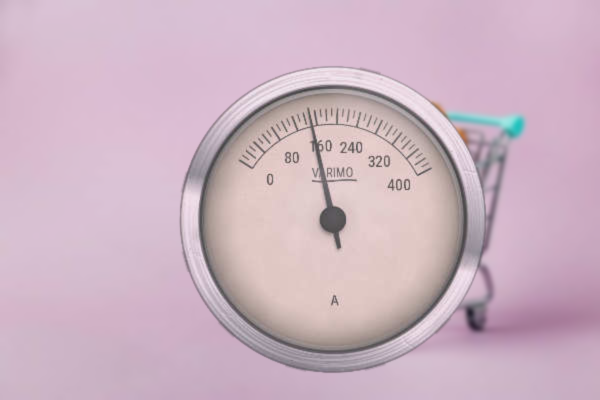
150 A
